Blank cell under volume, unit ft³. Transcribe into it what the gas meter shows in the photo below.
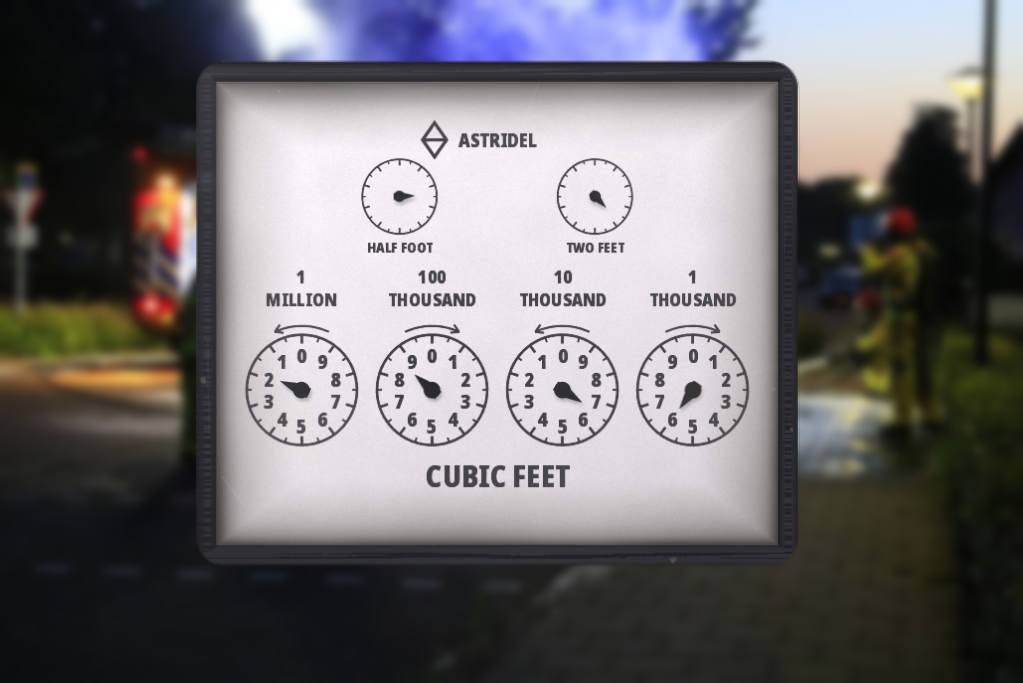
186600 ft³
